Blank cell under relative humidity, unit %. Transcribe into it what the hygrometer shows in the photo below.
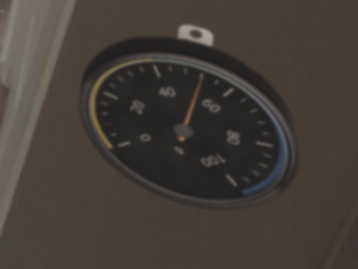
52 %
